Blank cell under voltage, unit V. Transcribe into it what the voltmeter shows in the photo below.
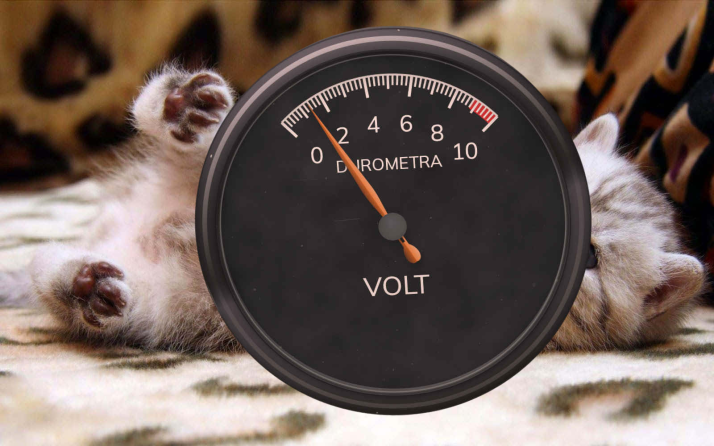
1.4 V
